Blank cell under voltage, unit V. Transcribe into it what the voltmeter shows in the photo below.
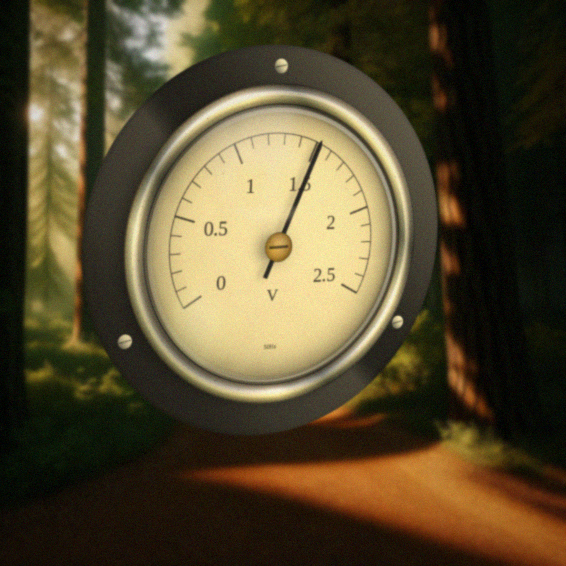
1.5 V
